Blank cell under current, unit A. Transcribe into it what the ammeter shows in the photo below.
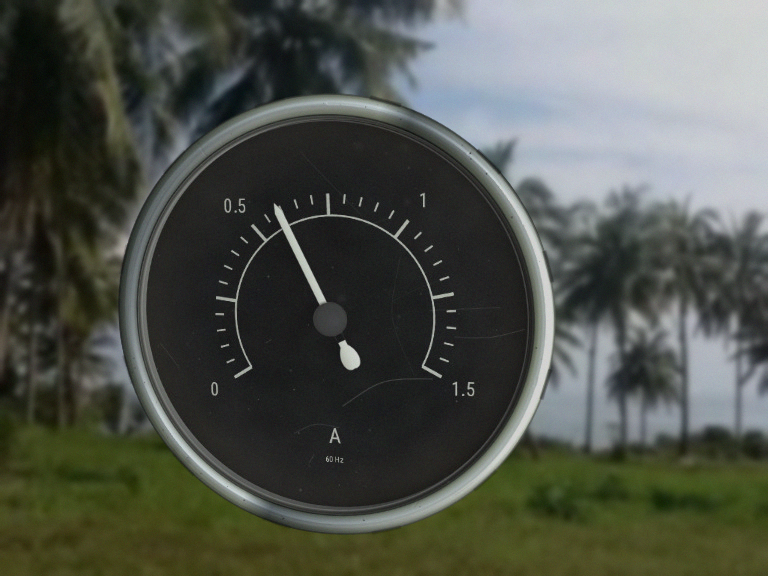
0.6 A
